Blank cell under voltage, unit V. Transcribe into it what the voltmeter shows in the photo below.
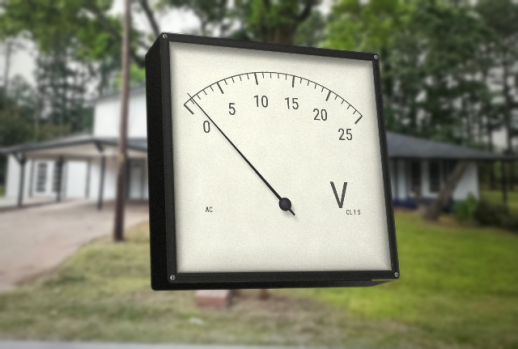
1 V
